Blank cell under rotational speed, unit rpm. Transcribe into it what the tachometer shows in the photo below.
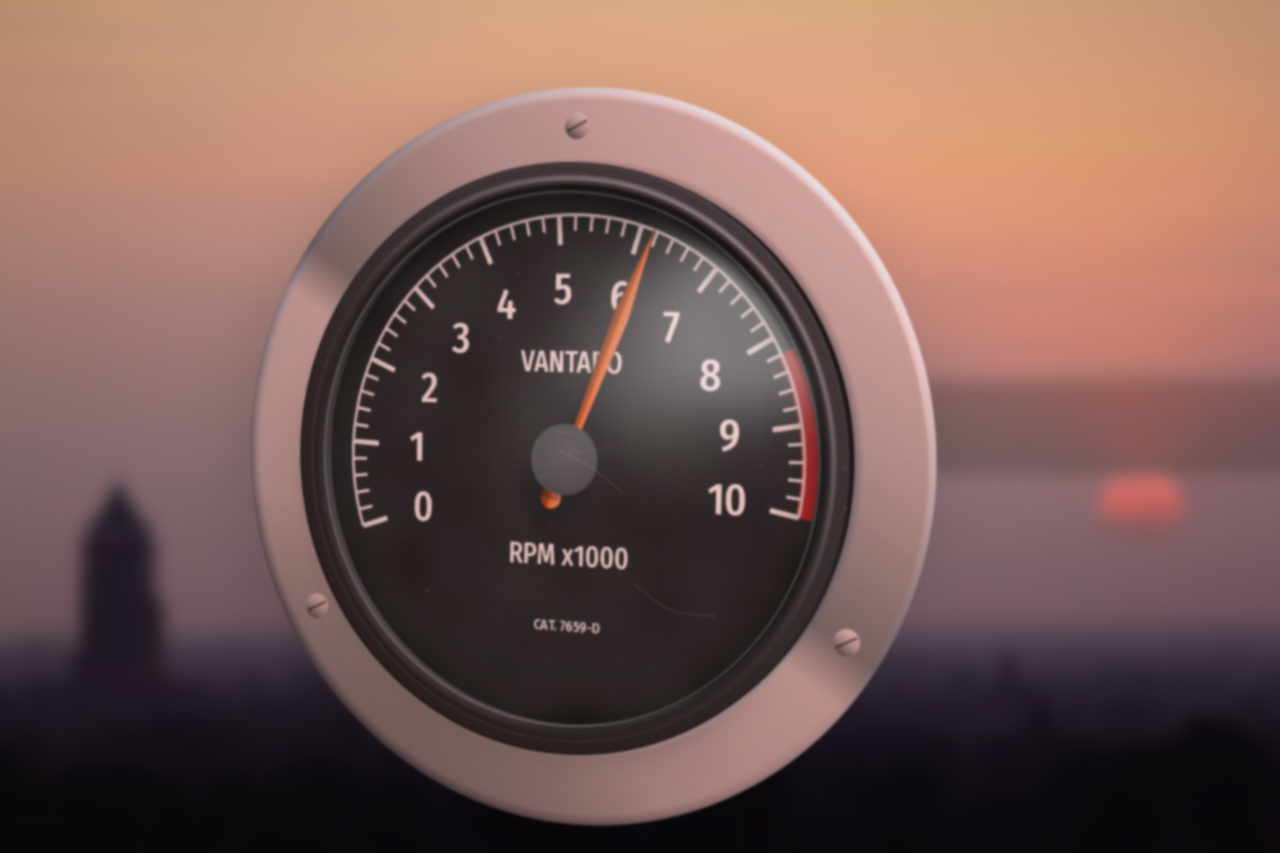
6200 rpm
